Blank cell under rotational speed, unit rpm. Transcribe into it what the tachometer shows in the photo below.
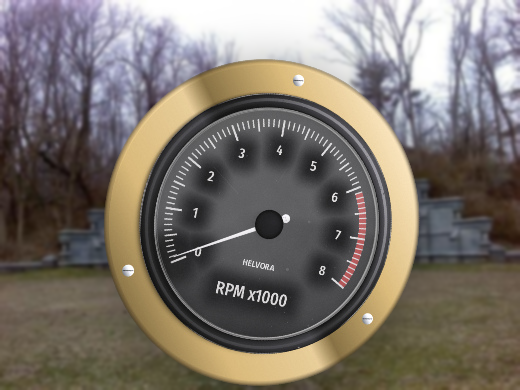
100 rpm
